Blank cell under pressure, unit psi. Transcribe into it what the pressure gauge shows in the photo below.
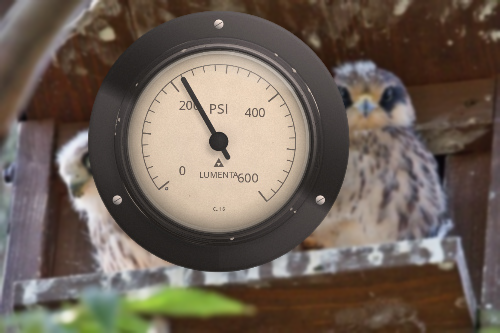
220 psi
